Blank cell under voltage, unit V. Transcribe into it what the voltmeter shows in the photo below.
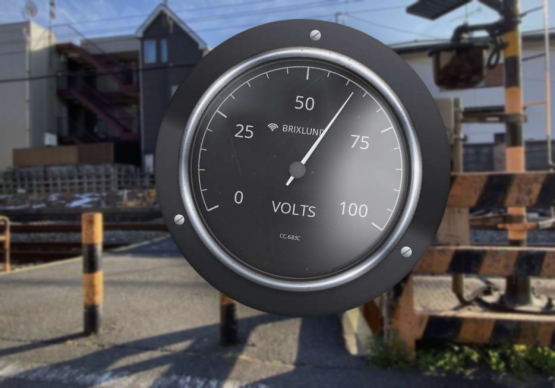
62.5 V
